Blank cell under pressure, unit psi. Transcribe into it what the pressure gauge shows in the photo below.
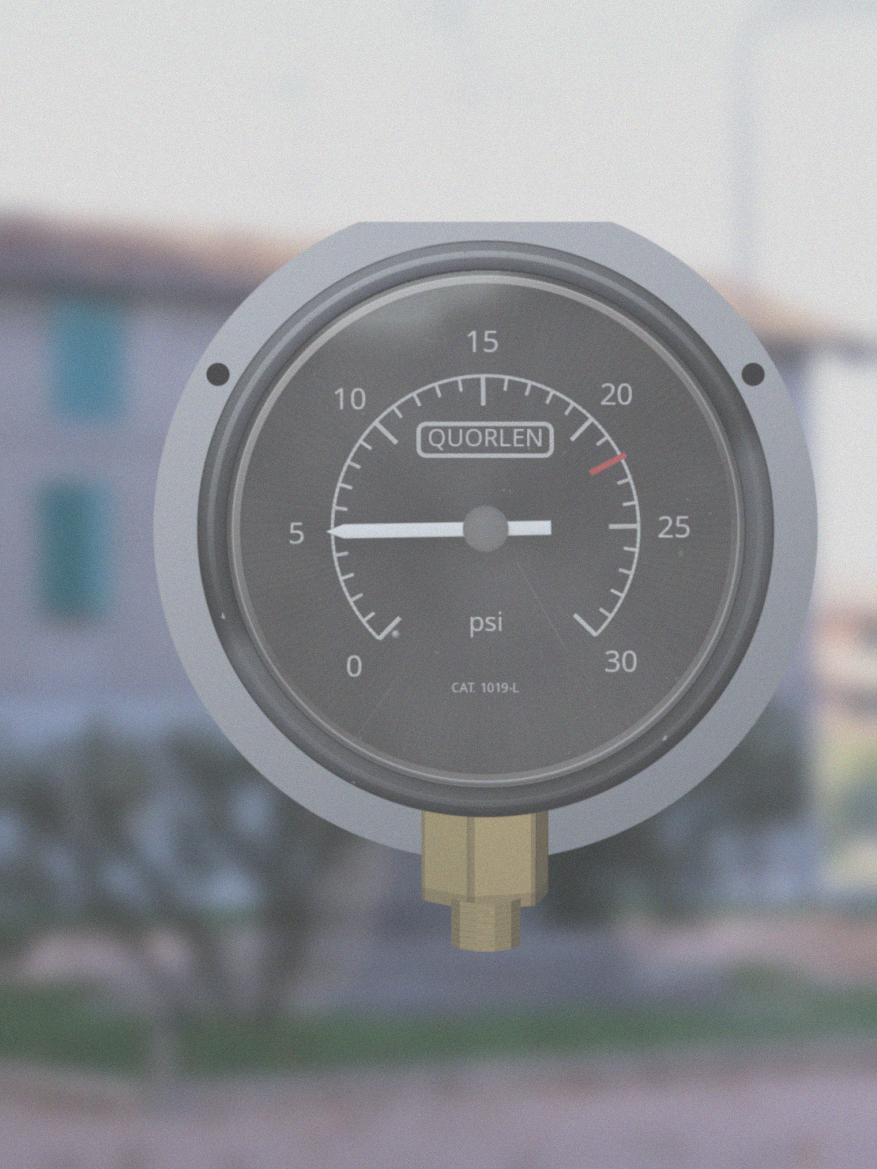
5 psi
